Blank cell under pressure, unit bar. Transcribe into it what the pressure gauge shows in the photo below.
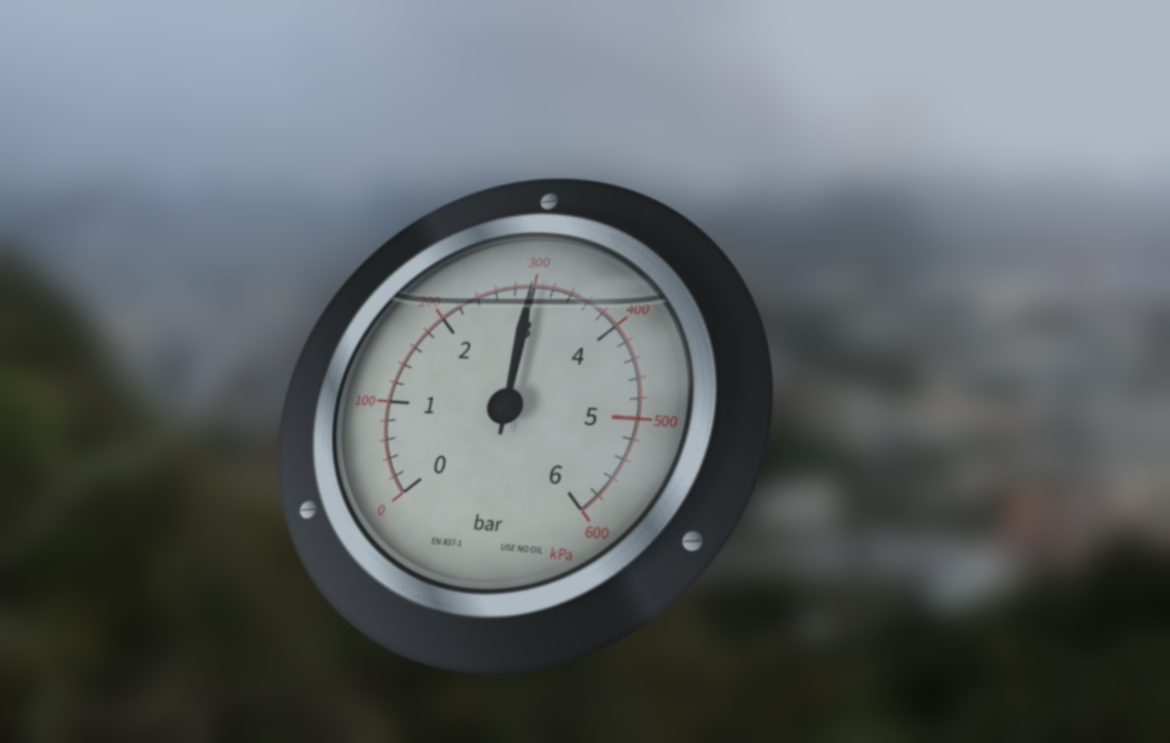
3 bar
